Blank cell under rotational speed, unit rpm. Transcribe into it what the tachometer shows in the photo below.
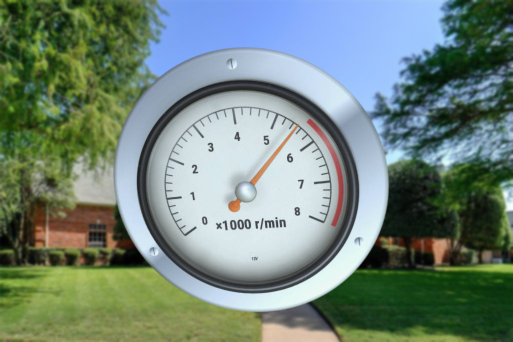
5500 rpm
